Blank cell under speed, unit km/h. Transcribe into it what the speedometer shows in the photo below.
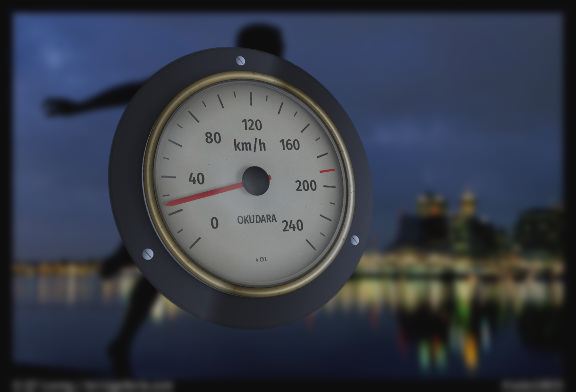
25 km/h
